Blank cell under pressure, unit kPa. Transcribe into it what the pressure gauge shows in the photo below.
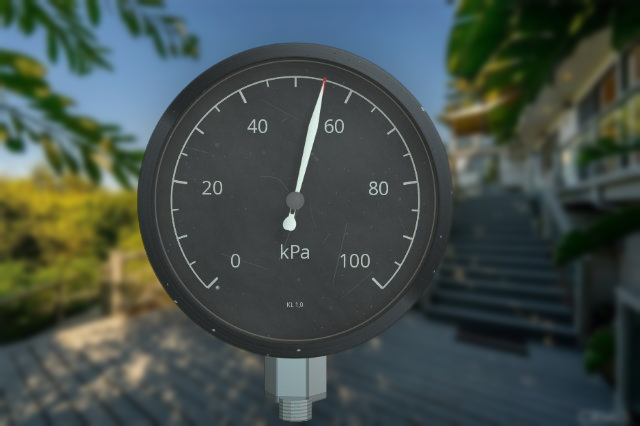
55 kPa
